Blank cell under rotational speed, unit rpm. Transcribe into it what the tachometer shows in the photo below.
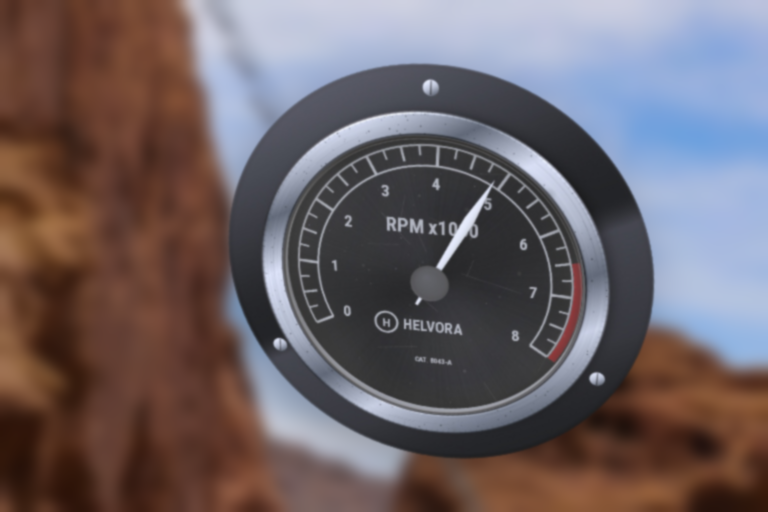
4875 rpm
